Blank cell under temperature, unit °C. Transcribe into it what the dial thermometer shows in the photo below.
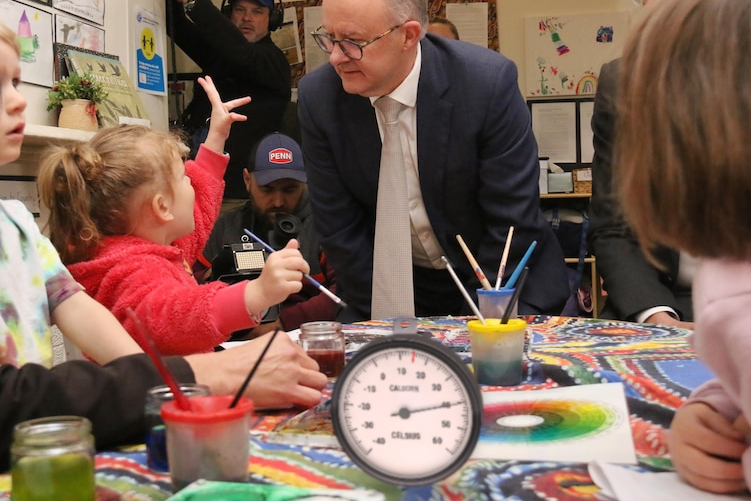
40 °C
